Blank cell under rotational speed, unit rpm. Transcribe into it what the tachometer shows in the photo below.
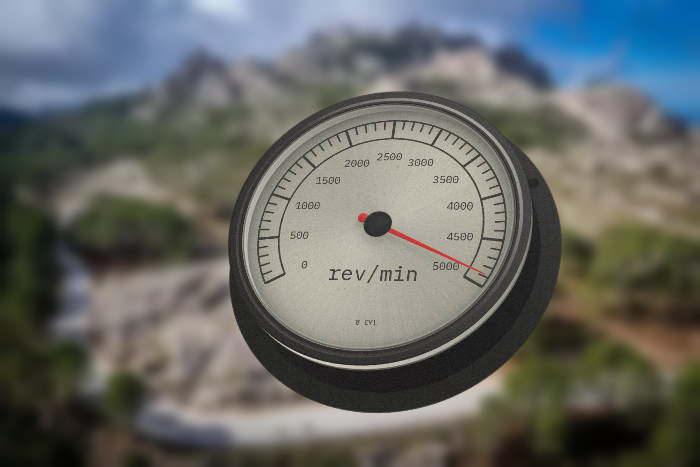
4900 rpm
